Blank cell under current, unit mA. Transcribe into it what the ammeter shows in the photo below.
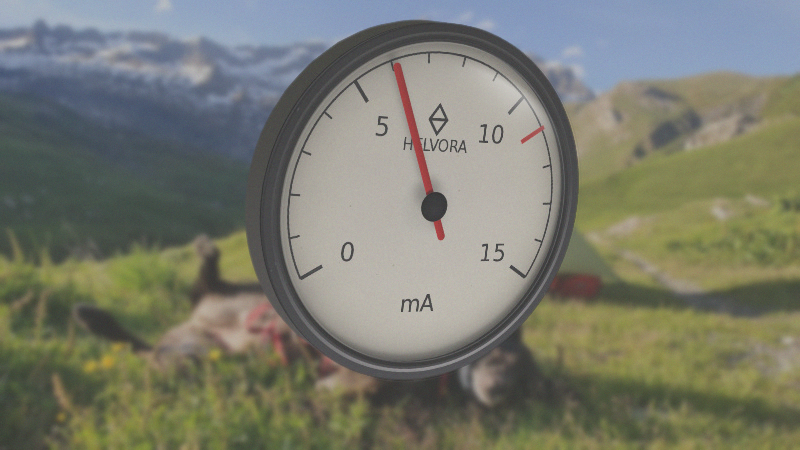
6 mA
